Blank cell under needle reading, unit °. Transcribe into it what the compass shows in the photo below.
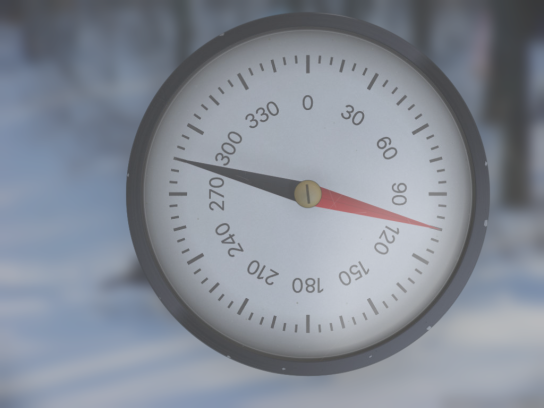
105 °
